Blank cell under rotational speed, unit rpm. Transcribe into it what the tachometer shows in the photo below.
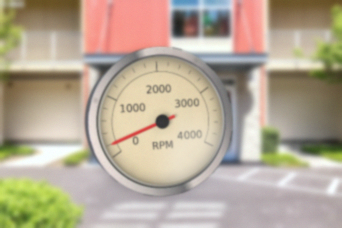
200 rpm
